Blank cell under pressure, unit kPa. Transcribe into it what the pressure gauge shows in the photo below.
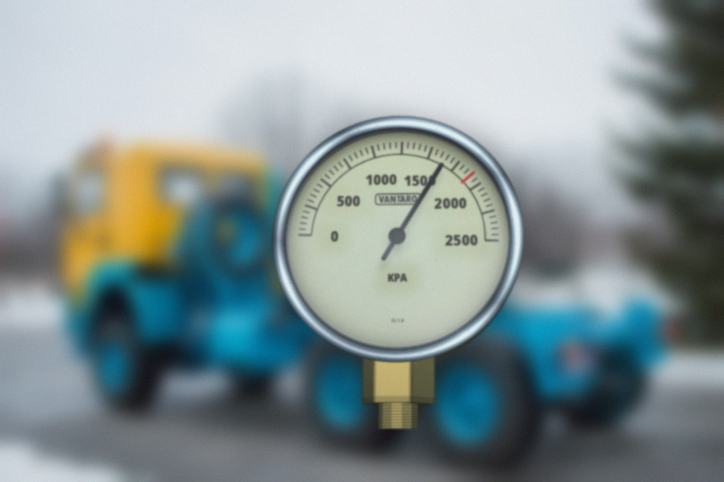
1650 kPa
